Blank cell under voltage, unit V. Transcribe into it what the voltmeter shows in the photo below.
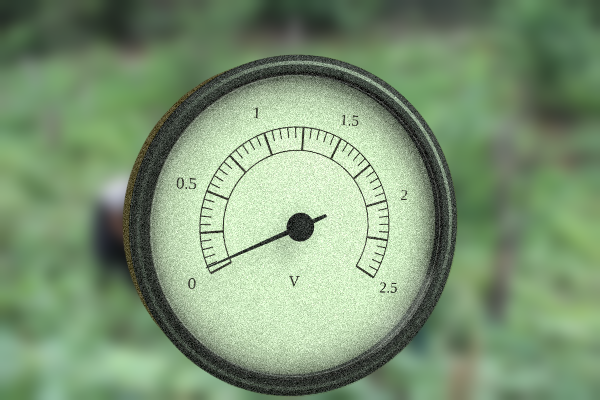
0.05 V
